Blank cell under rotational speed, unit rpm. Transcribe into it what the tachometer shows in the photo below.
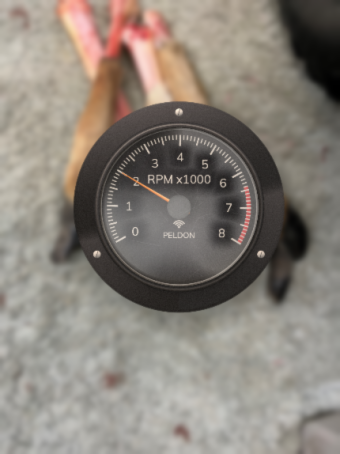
2000 rpm
